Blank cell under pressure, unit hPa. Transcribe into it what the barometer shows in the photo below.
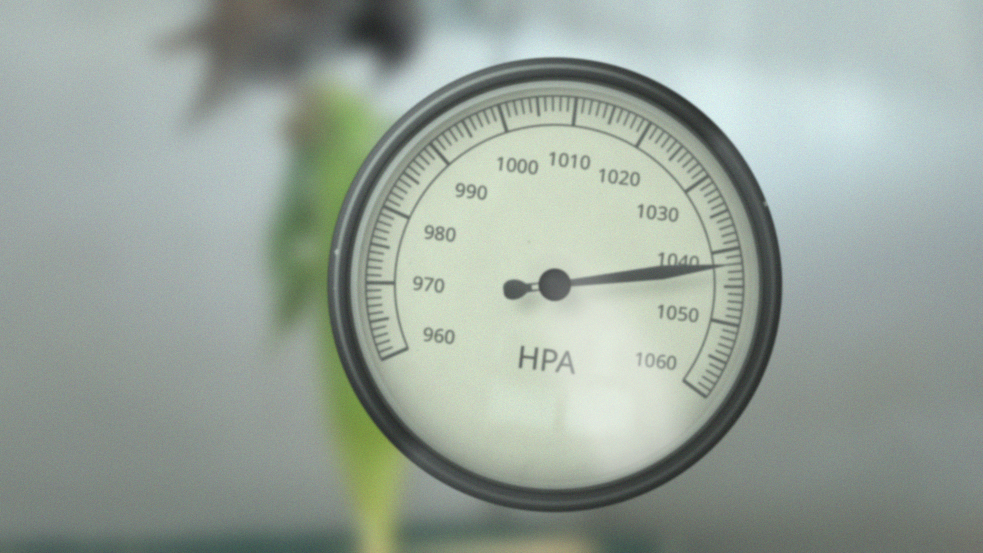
1042 hPa
